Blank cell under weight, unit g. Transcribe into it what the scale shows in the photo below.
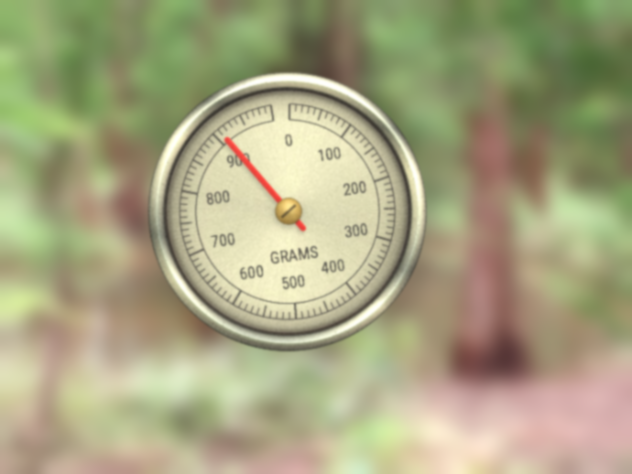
910 g
